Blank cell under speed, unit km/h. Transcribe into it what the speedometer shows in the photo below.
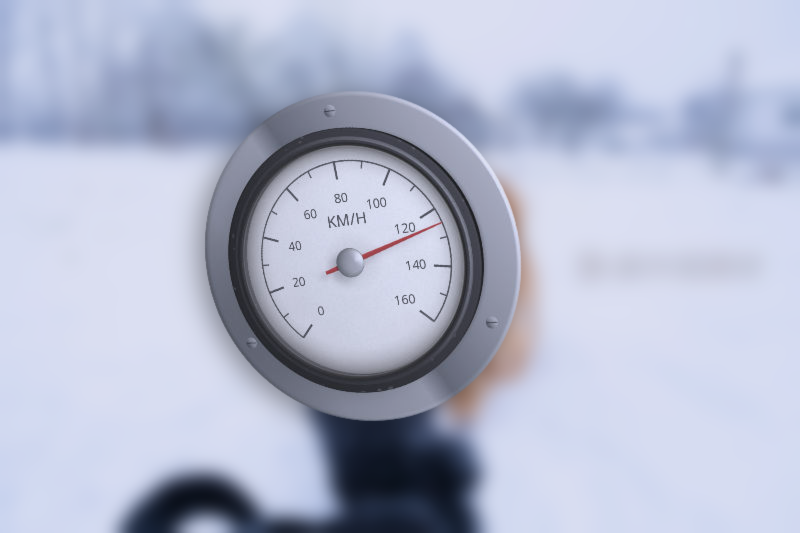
125 km/h
